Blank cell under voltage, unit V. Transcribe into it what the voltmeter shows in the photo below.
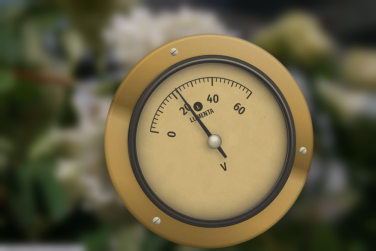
22 V
